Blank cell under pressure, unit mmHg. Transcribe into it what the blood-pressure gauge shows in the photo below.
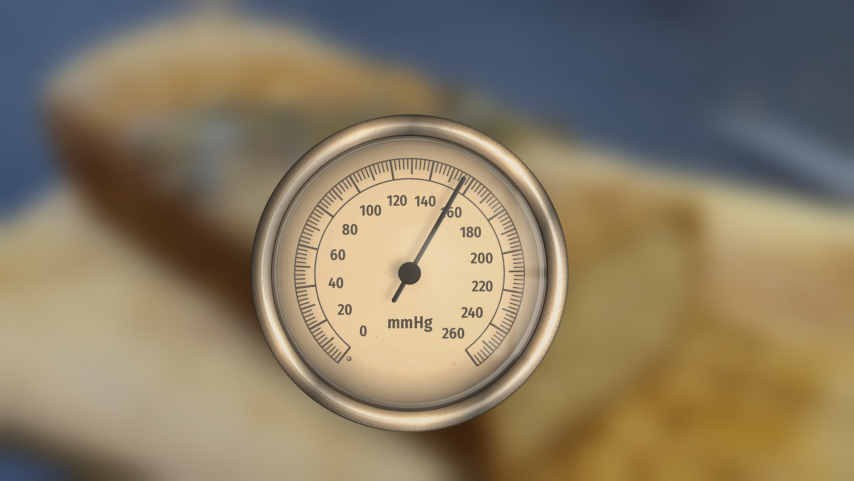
156 mmHg
